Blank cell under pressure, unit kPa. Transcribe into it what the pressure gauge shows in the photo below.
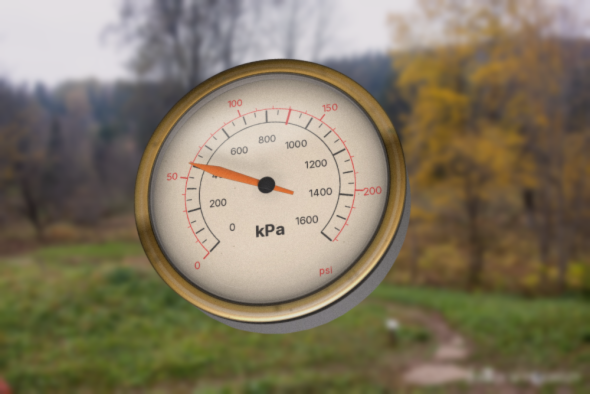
400 kPa
